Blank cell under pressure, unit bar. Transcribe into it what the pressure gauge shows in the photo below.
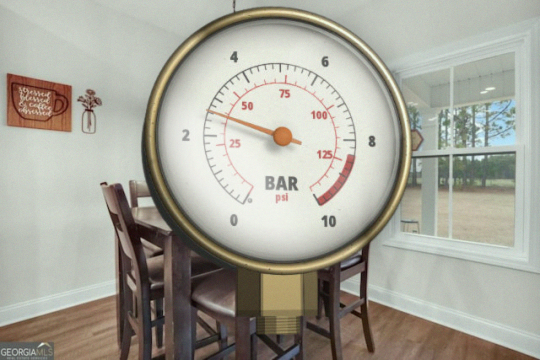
2.6 bar
